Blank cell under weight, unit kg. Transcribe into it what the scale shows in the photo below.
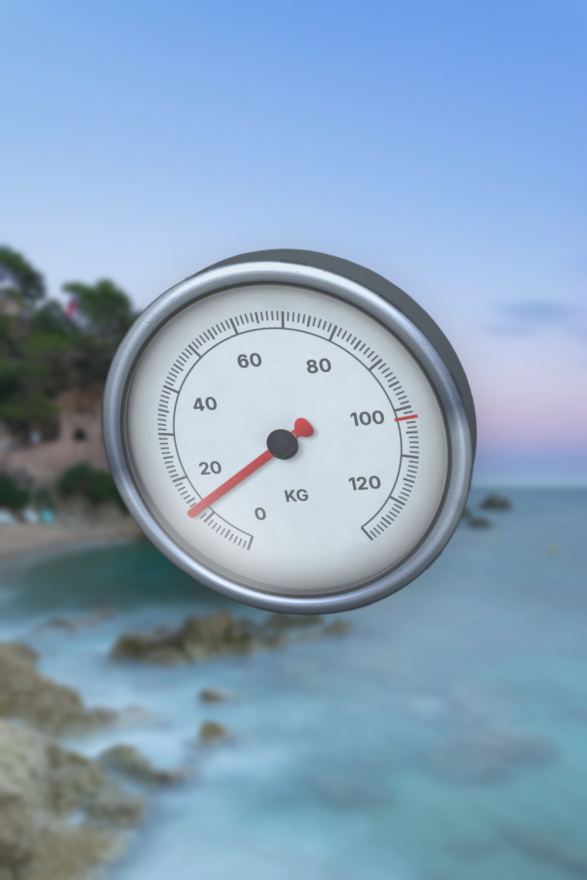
13 kg
